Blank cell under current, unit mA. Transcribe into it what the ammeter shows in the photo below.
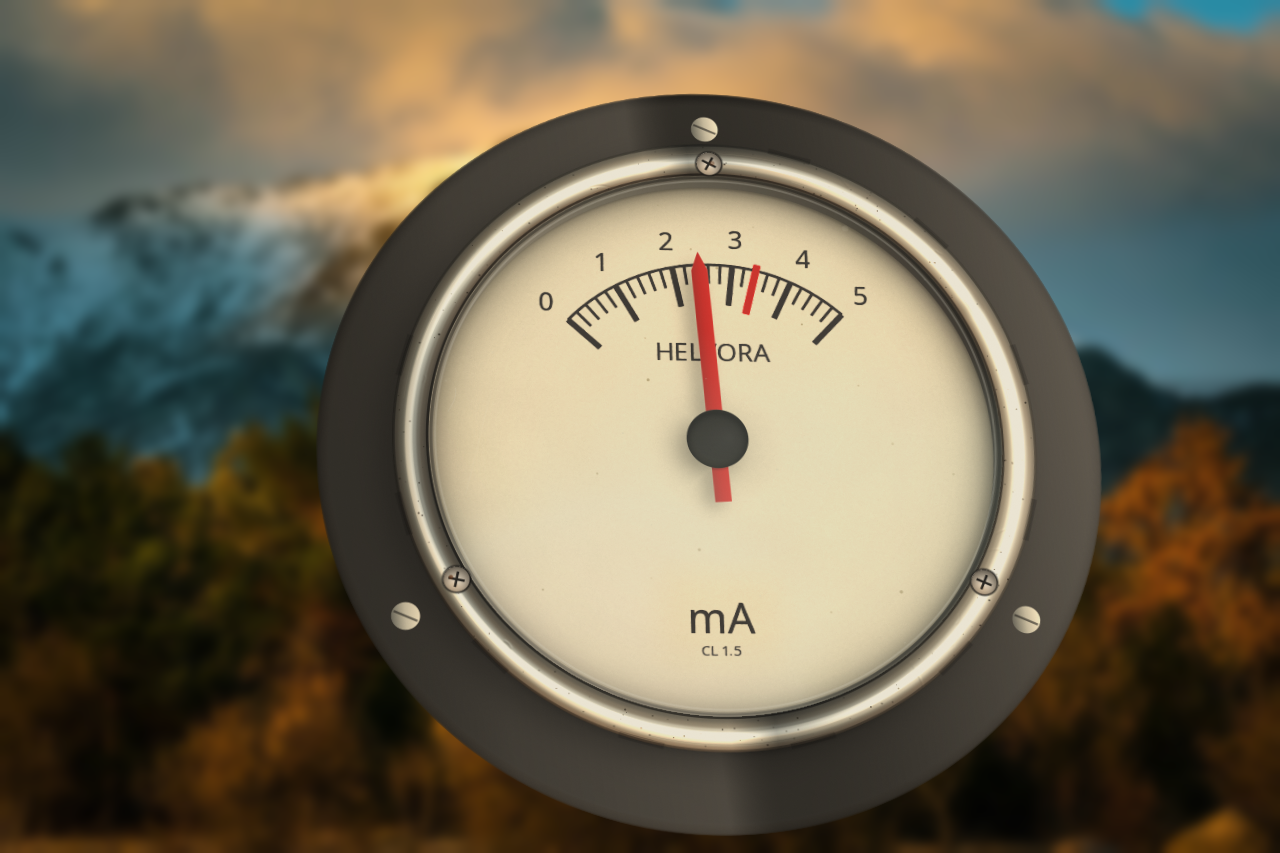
2.4 mA
